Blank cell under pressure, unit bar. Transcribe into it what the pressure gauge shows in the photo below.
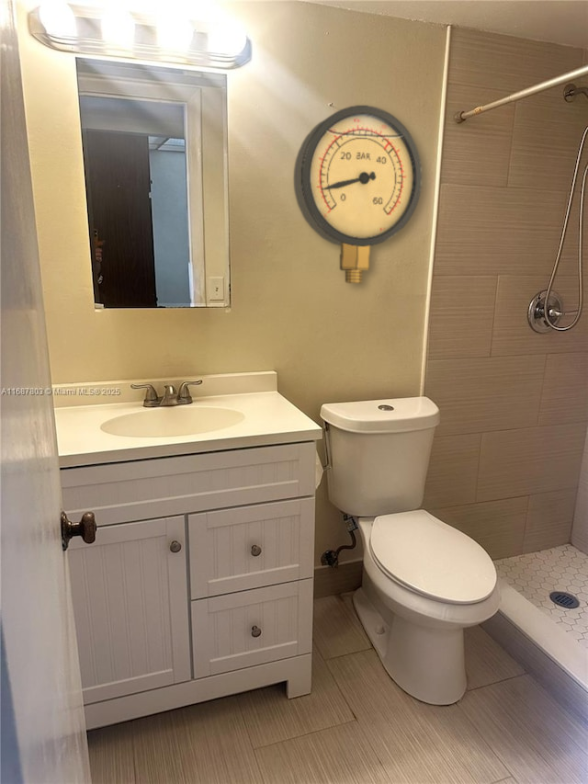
6 bar
